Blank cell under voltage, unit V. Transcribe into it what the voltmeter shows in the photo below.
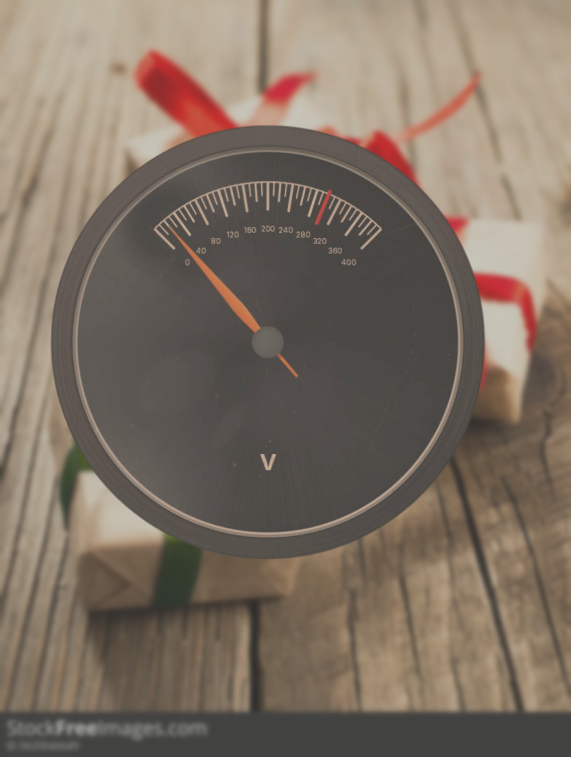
20 V
